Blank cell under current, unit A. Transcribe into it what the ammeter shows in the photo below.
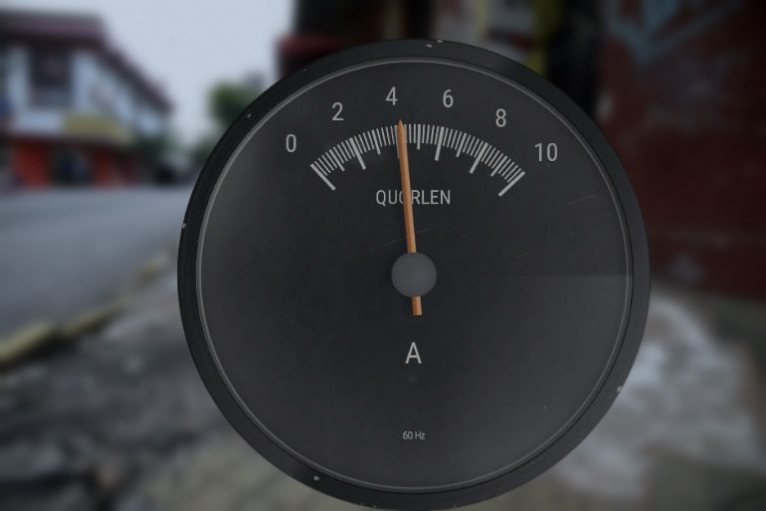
4.2 A
